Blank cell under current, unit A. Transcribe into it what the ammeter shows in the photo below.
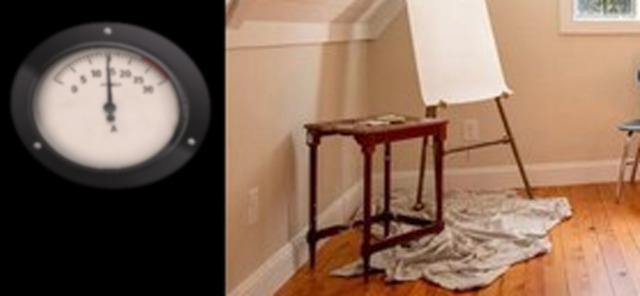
15 A
